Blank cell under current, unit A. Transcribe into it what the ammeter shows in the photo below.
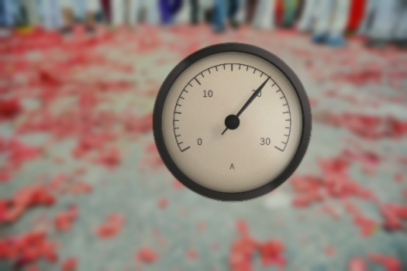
20 A
